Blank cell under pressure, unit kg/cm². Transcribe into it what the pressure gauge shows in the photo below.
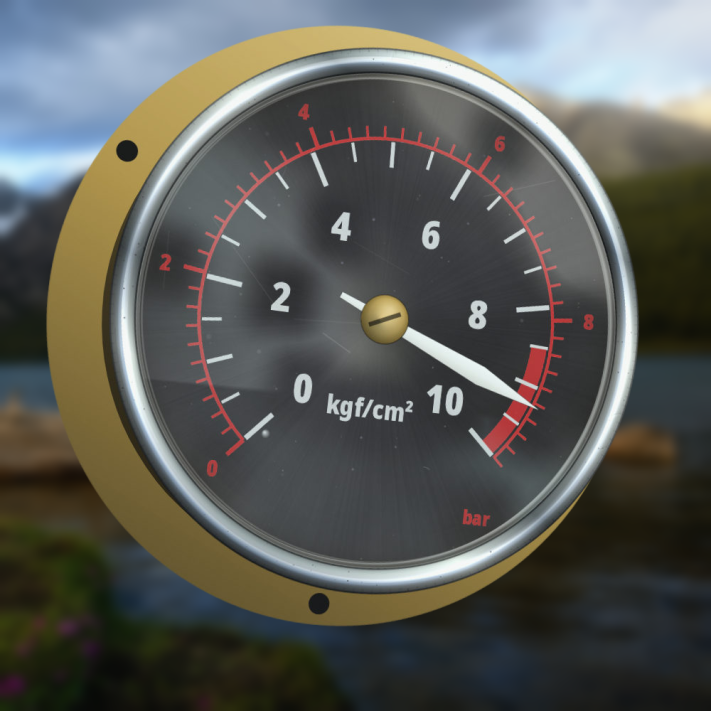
9.25 kg/cm²
